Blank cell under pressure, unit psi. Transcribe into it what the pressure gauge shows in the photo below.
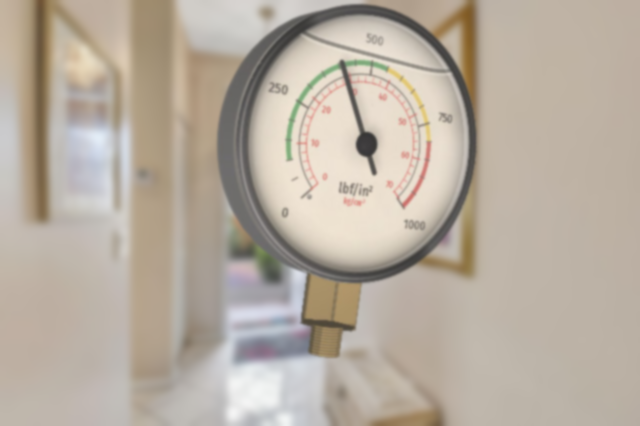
400 psi
